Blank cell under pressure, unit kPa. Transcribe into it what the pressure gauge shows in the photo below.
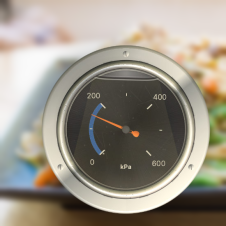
150 kPa
